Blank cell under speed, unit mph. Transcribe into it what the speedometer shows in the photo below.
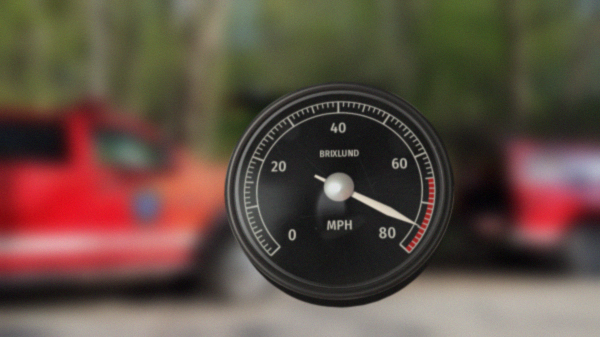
75 mph
